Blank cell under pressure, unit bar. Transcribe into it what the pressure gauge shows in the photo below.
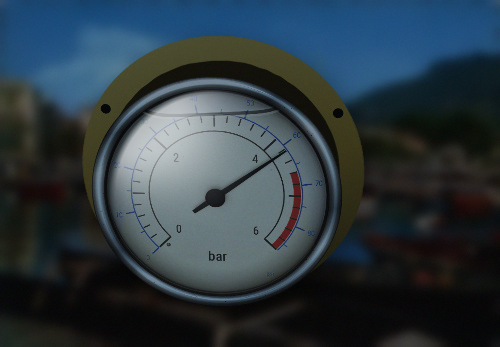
4.2 bar
